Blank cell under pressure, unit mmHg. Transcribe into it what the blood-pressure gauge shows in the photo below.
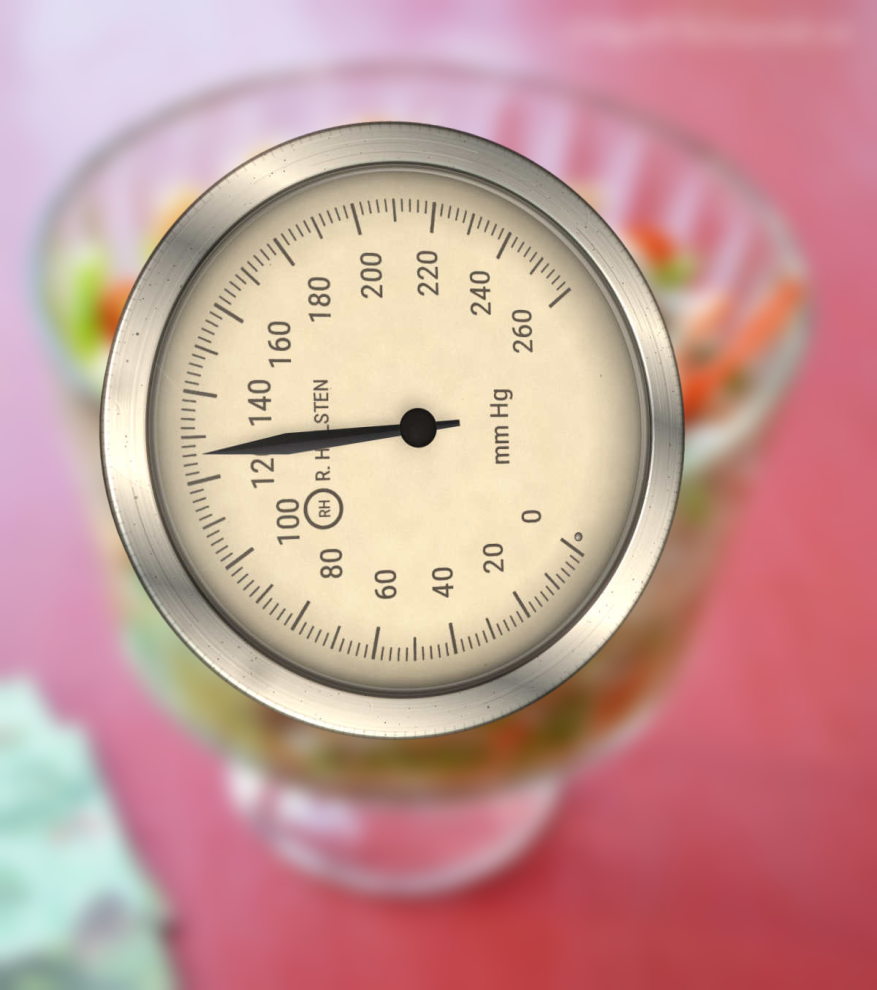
126 mmHg
